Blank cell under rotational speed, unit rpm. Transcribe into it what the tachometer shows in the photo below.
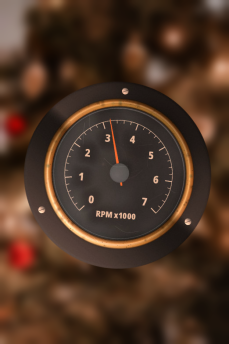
3200 rpm
